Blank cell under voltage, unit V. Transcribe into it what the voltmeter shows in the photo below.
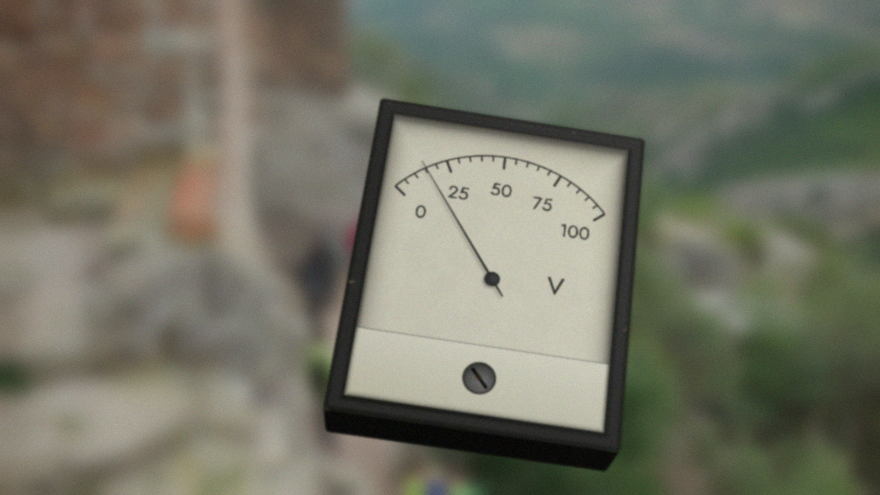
15 V
